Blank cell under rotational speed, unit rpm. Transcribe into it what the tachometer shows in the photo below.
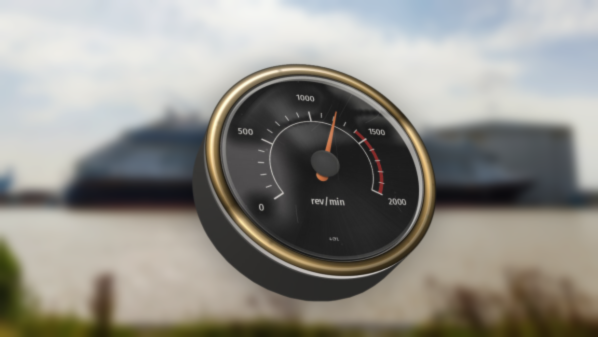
1200 rpm
